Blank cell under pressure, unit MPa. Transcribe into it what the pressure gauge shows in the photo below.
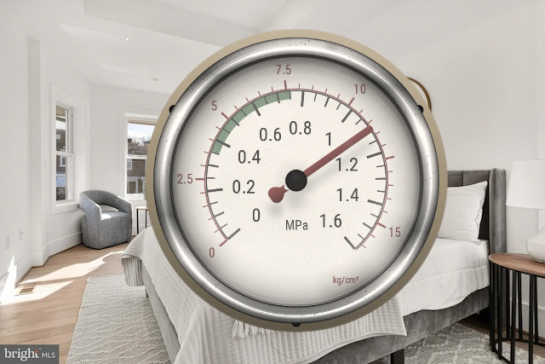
1.1 MPa
